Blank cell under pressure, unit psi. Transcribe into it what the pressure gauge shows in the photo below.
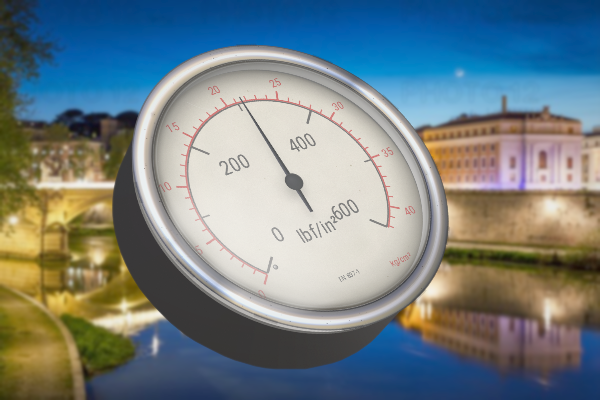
300 psi
